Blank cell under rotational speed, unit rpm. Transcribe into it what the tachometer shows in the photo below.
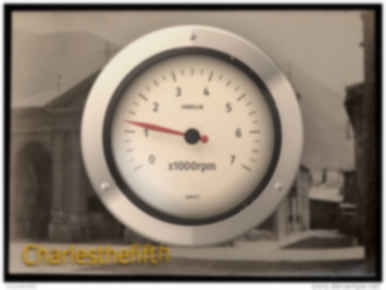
1250 rpm
